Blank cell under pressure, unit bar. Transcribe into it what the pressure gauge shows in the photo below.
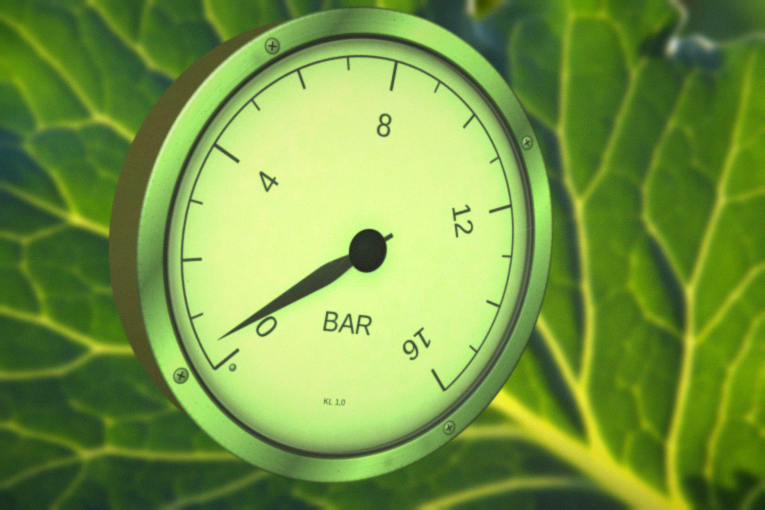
0.5 bar
